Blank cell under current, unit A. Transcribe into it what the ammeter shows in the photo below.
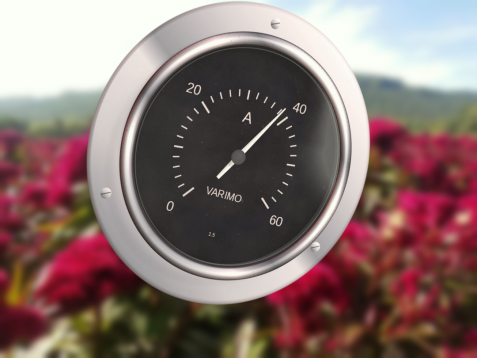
38 A
